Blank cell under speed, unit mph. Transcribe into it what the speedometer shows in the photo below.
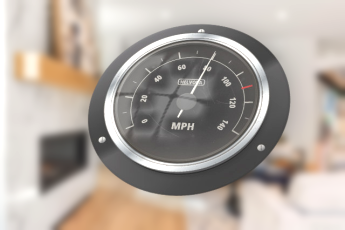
80 mph
